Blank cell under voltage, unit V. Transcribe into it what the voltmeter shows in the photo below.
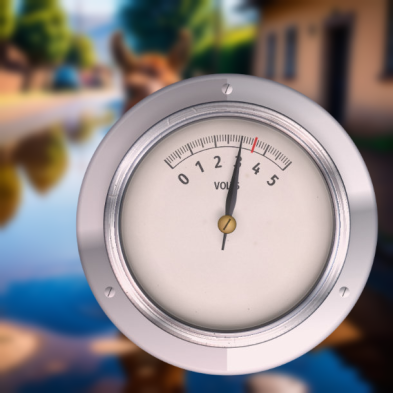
3 V
